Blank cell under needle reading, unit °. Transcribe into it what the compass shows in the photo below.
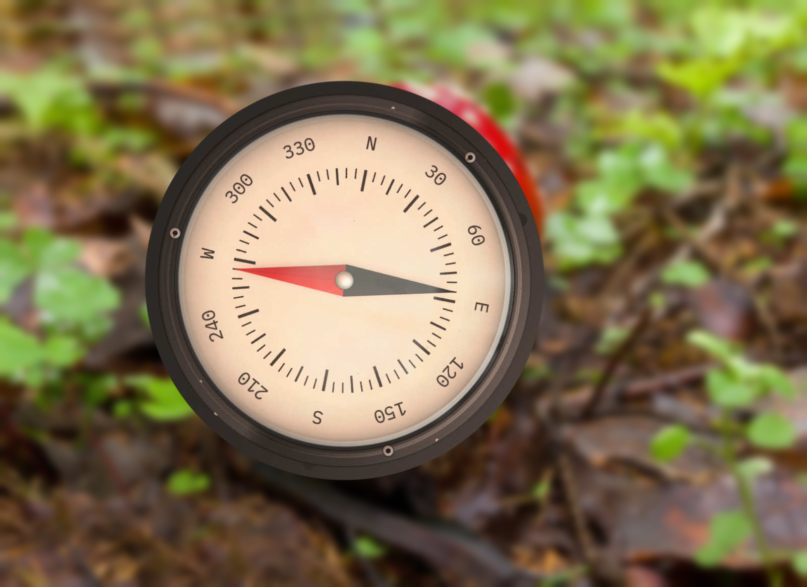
265 °
